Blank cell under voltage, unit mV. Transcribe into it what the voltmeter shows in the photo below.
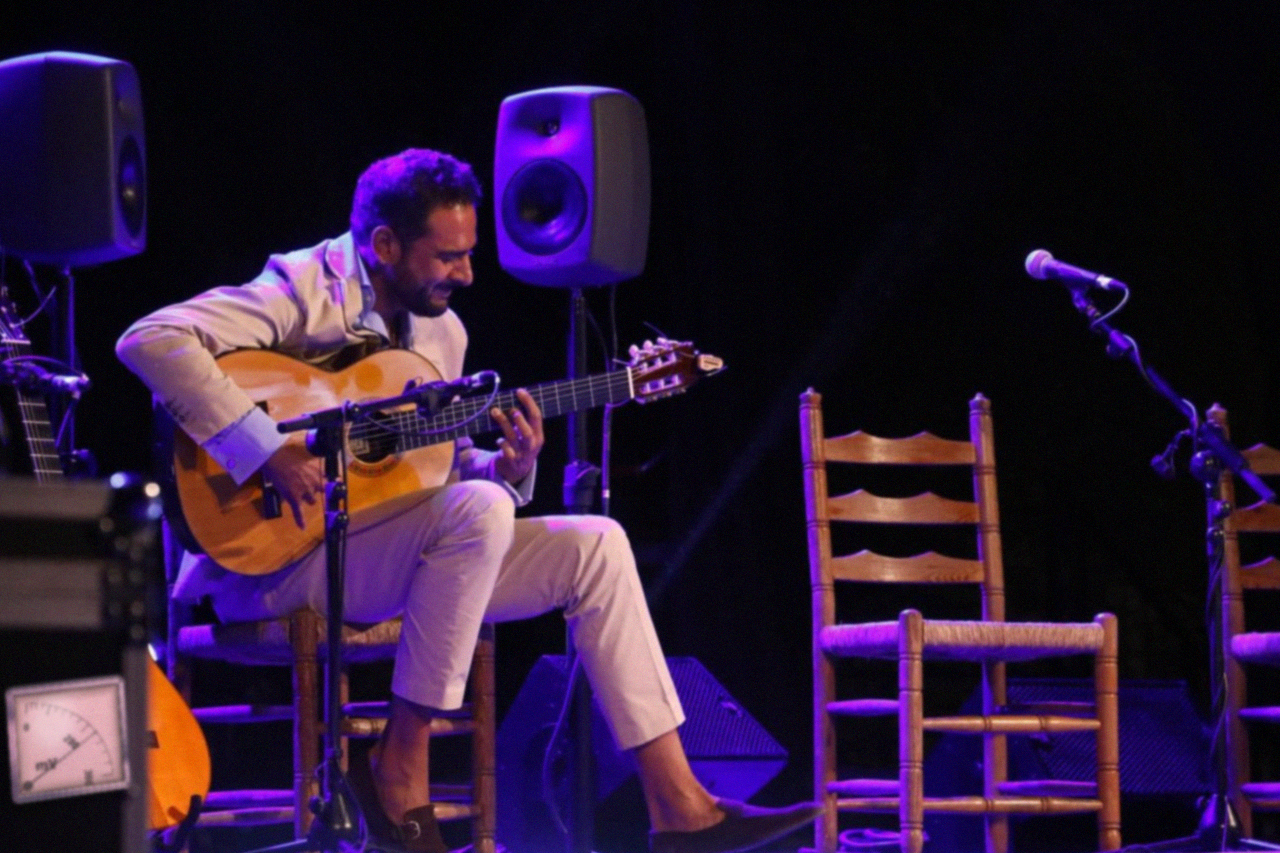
220 mV
